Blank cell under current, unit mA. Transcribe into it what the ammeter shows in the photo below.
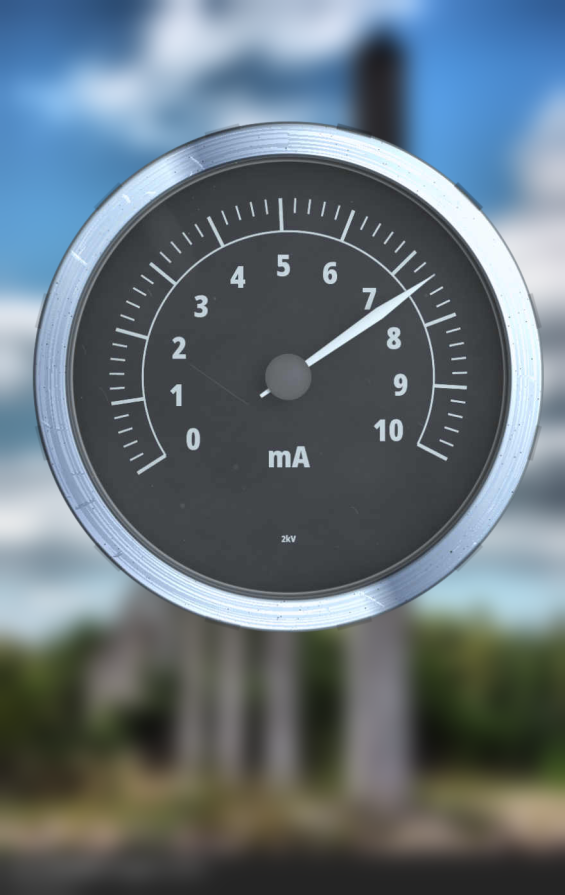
7.4 mA
